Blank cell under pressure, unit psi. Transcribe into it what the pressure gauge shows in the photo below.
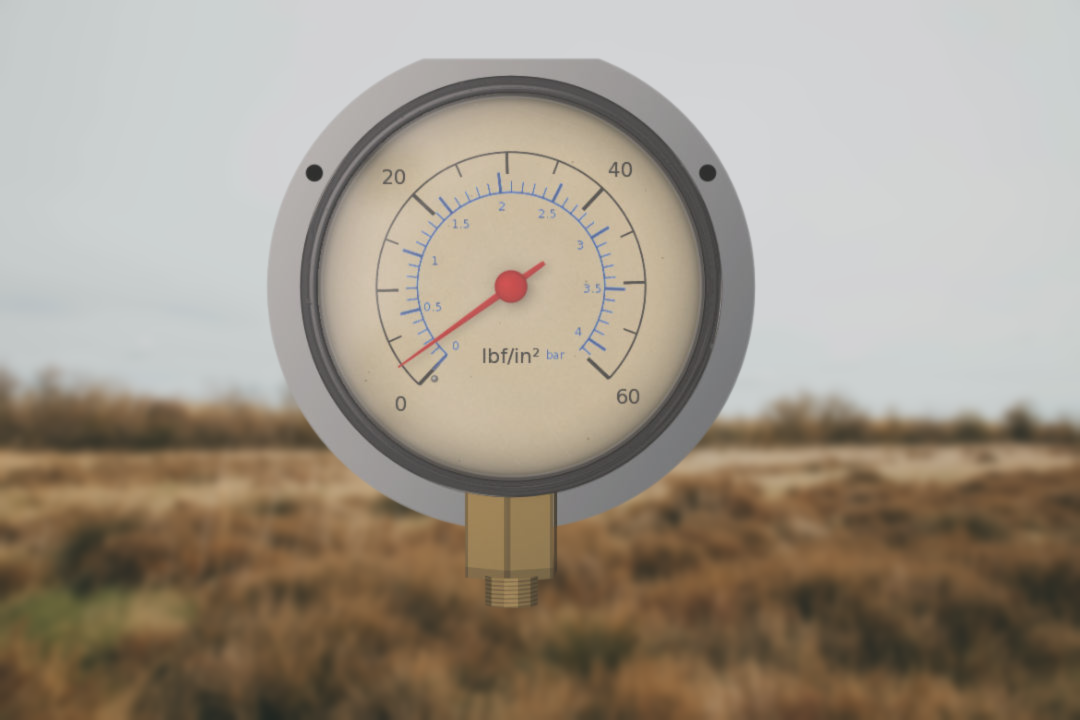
2.5 psi
